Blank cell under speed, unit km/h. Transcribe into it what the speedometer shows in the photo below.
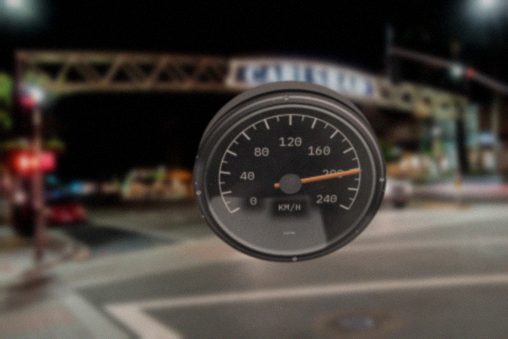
200 km/h
